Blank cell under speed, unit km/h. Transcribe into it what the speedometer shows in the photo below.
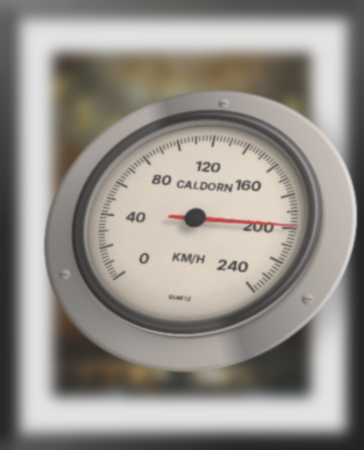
200 km/h
